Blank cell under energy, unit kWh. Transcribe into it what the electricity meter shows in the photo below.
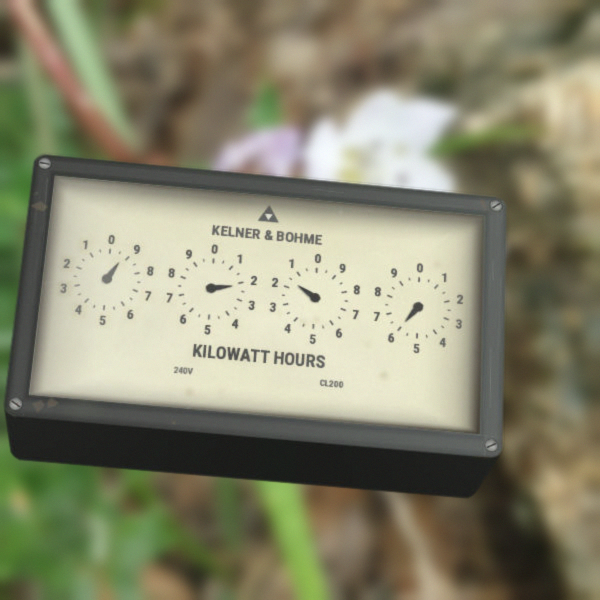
9216 kWh
